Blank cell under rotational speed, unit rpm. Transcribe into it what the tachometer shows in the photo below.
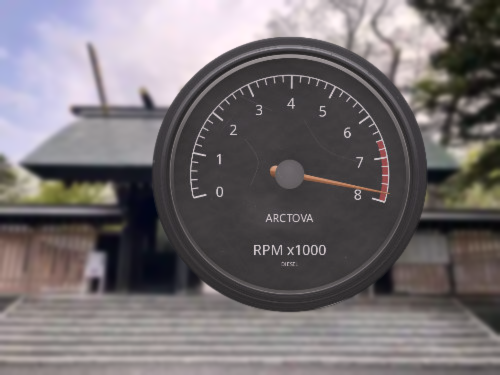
7800 rpm
